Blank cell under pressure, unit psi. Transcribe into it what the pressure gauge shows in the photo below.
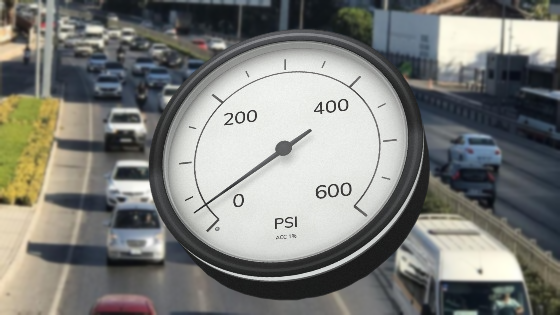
25 psi
